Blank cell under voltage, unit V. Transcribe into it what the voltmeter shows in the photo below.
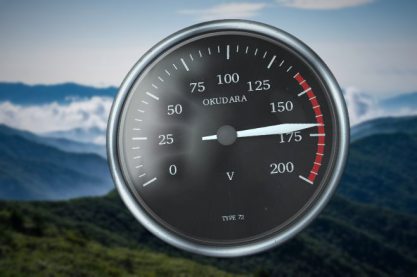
170 V
